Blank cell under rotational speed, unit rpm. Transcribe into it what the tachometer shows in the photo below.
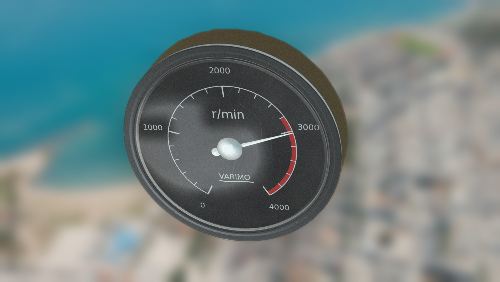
3000 rpm
